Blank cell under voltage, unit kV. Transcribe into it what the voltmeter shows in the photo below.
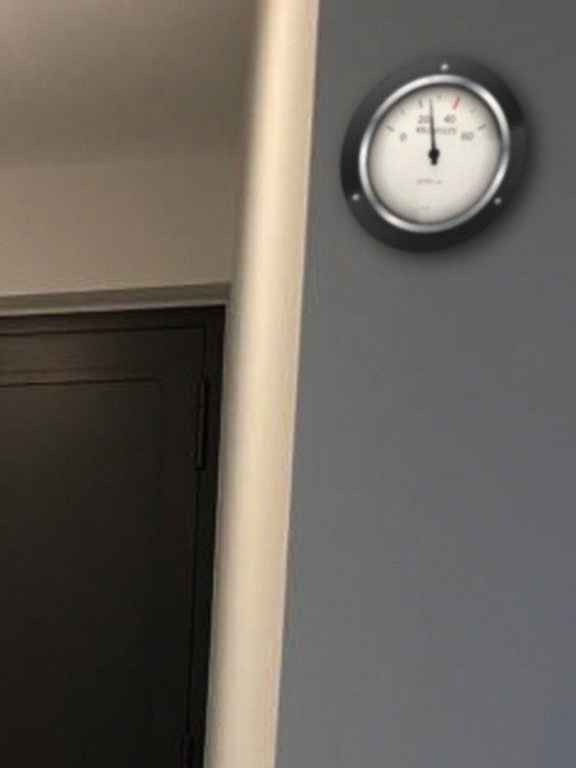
25 kV
